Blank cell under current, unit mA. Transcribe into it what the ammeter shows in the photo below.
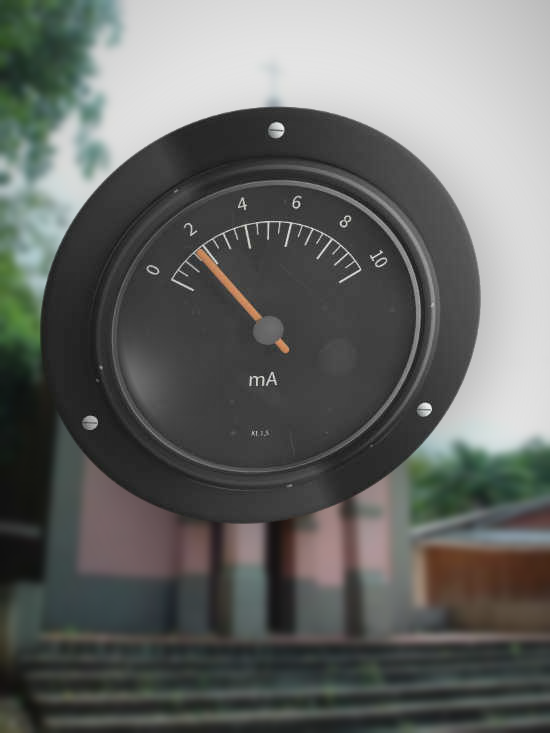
1.75 mA
